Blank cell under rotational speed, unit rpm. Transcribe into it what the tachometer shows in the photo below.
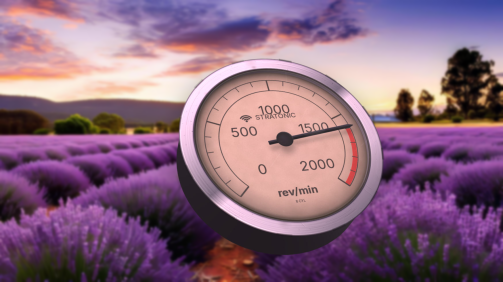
1600 rpm
